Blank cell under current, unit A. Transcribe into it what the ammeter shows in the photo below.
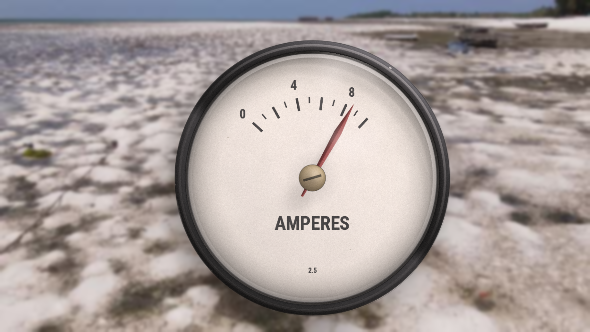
8.5 A
